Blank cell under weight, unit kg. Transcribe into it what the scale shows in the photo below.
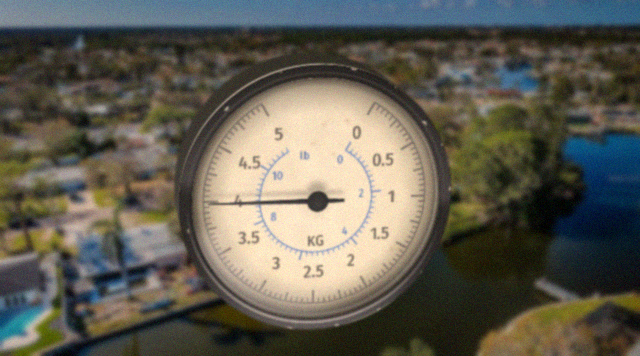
4 kg
